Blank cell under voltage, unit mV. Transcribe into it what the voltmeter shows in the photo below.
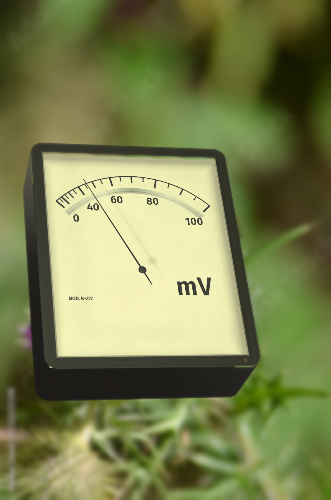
45 mV
